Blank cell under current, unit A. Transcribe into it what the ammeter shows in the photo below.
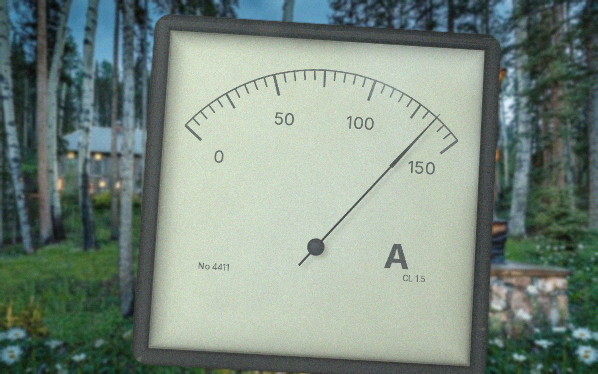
135 A
